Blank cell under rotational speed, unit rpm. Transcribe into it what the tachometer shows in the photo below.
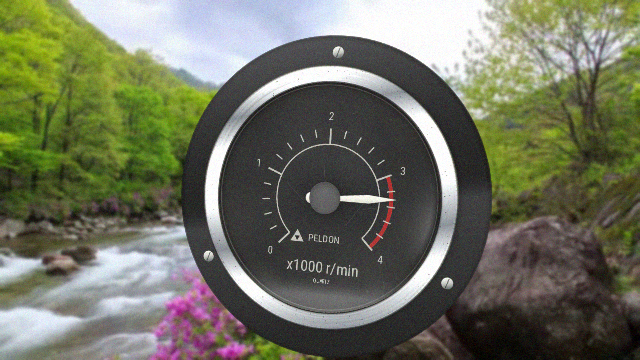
3300 rpm
